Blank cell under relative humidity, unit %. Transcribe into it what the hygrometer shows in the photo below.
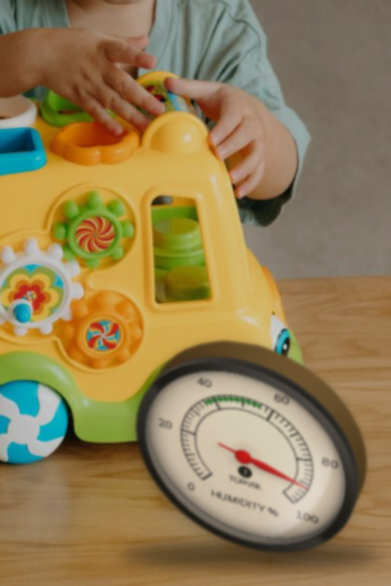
90 %
